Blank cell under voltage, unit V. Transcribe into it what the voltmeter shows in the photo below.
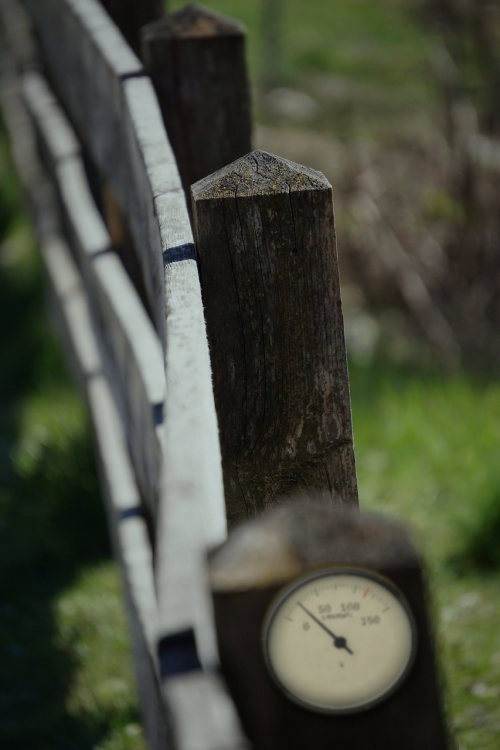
25 V
